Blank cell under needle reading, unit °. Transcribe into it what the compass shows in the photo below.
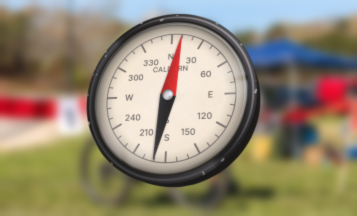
10 °
